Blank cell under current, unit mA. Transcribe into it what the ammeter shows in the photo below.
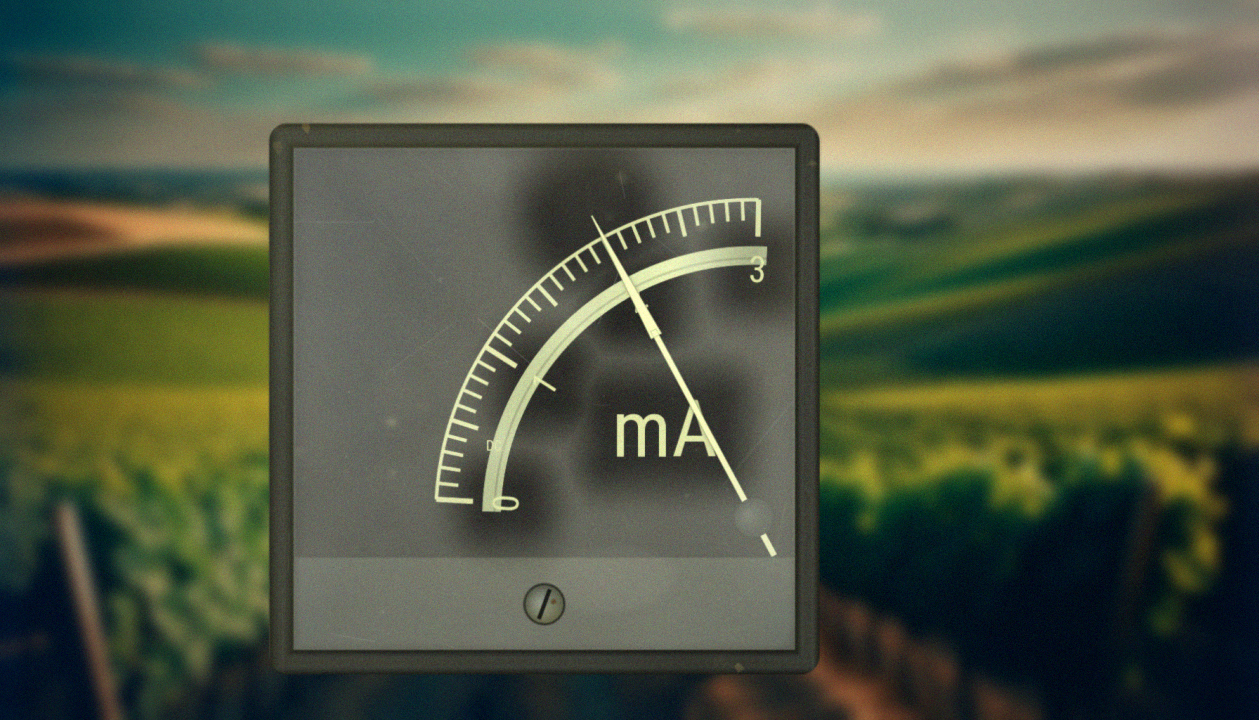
2 mA
